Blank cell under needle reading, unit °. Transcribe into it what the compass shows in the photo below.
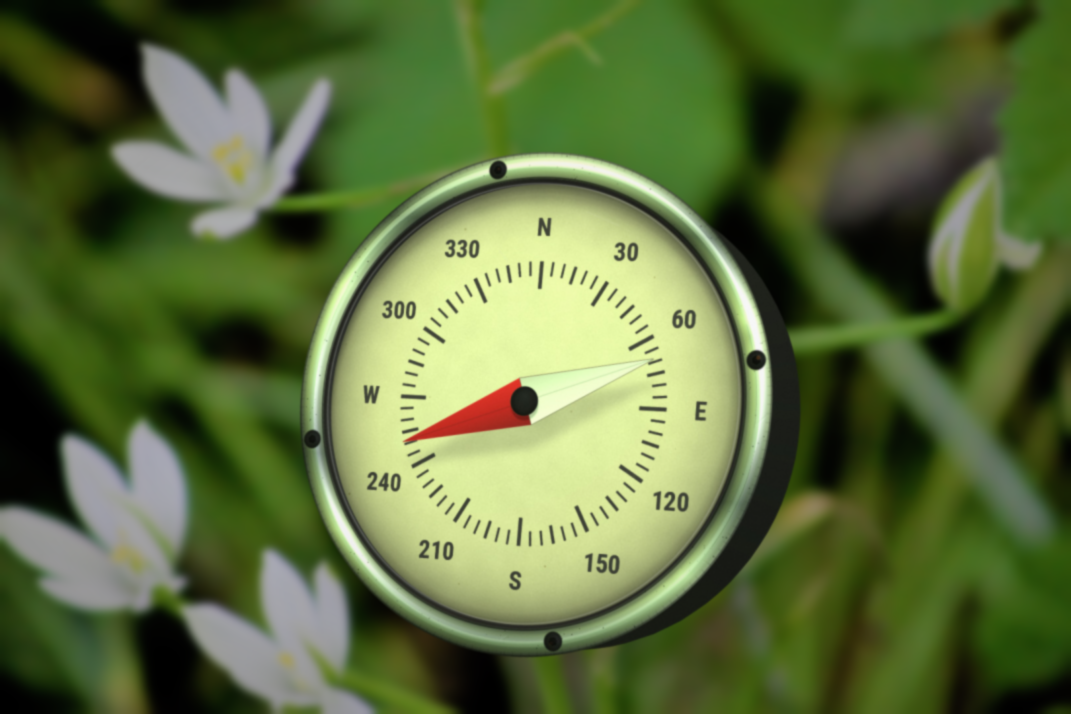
250 °
